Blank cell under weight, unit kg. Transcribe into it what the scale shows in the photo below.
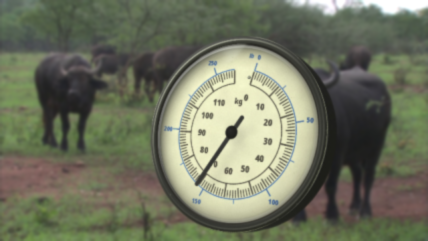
70 kg
